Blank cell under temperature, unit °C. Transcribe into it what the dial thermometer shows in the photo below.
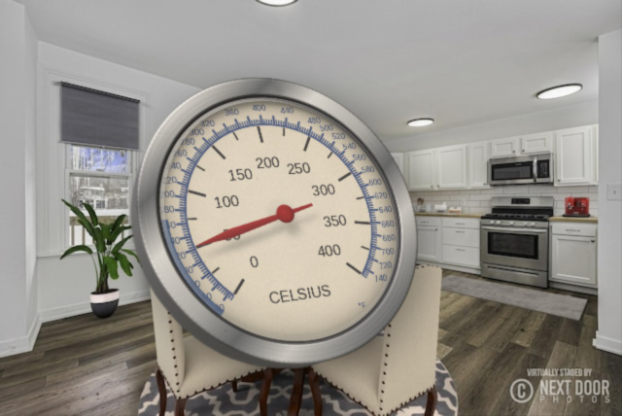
50 °C
